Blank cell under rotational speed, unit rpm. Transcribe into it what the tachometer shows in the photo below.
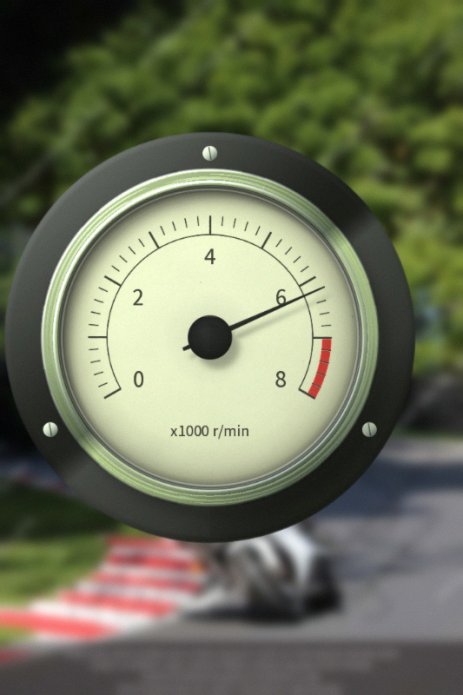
6200 rpm
